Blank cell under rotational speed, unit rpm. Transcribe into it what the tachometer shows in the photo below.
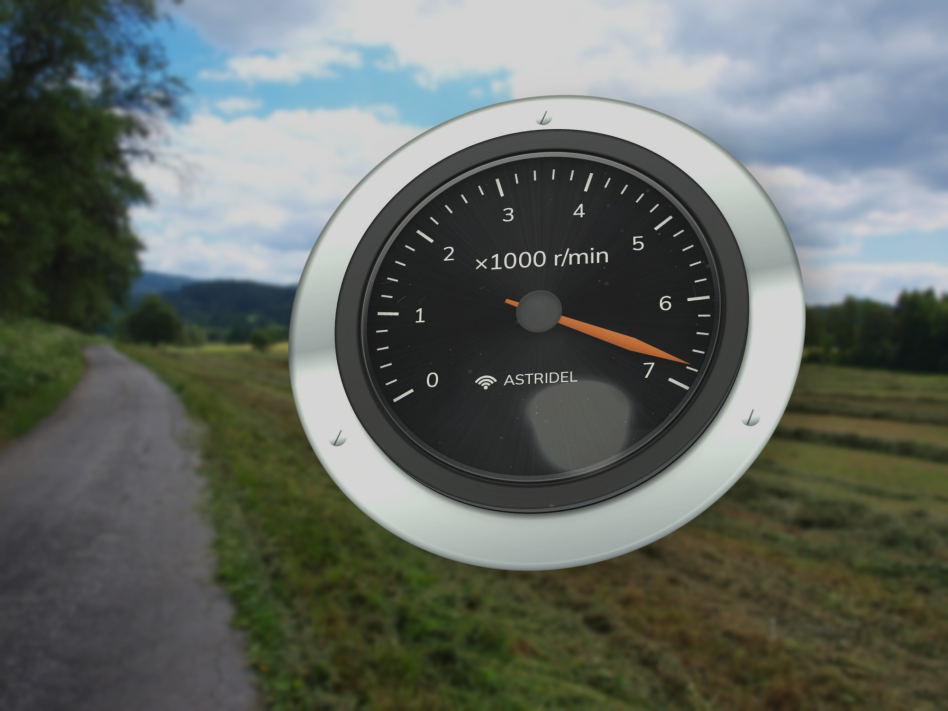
6800 rpm
